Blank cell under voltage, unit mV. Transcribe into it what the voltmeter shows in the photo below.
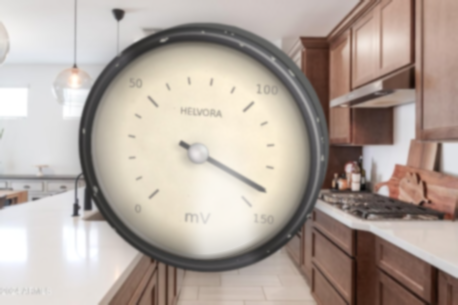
140 mV
